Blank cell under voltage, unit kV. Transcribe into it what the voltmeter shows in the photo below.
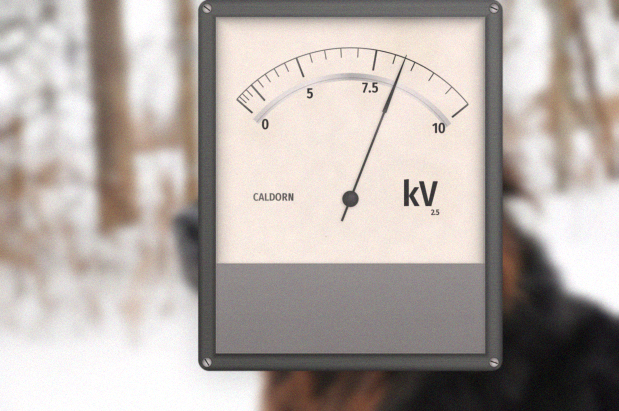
8.25 kV
